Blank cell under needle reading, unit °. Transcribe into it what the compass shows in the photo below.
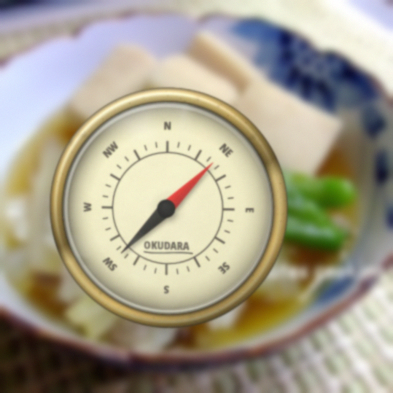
45 °
